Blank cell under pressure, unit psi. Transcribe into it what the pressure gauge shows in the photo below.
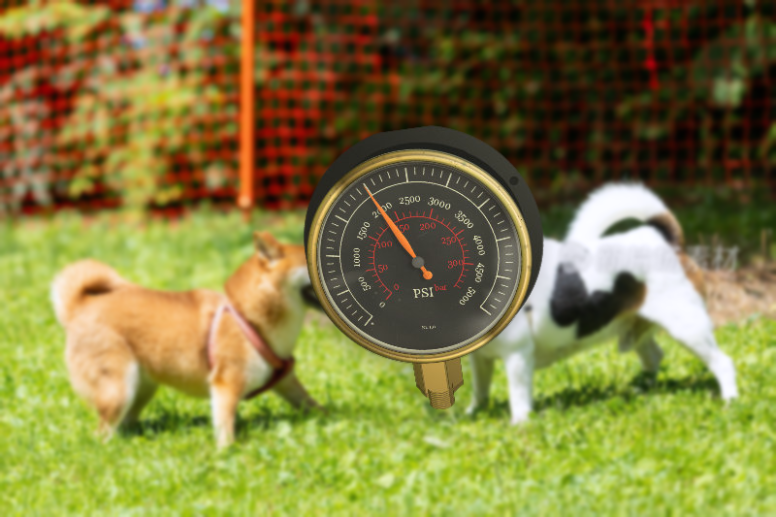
2000 psi
